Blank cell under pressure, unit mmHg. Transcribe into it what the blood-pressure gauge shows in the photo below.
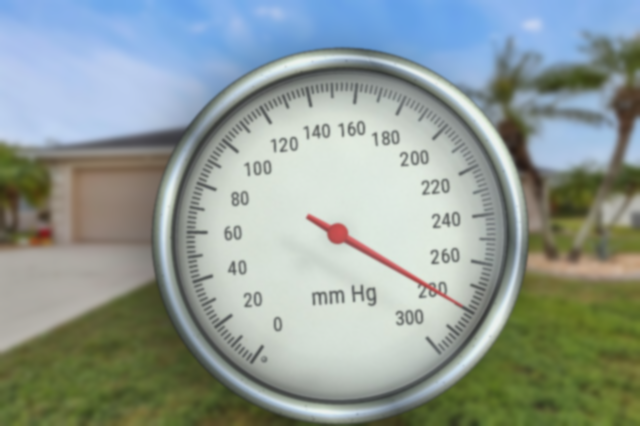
280 mmHg
